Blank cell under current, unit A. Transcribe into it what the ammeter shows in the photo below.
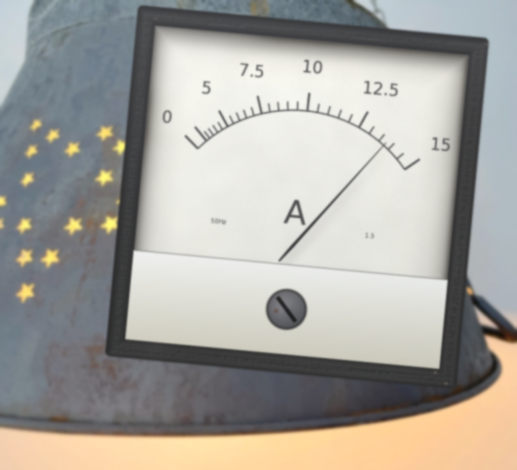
13.75 A
